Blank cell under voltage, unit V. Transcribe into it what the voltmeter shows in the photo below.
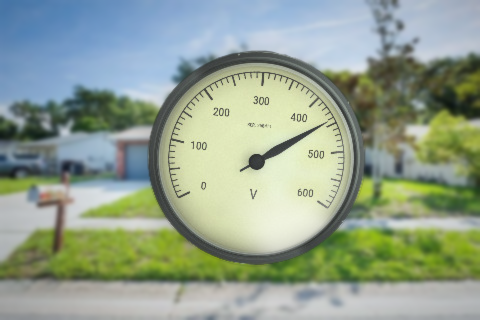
440 V
